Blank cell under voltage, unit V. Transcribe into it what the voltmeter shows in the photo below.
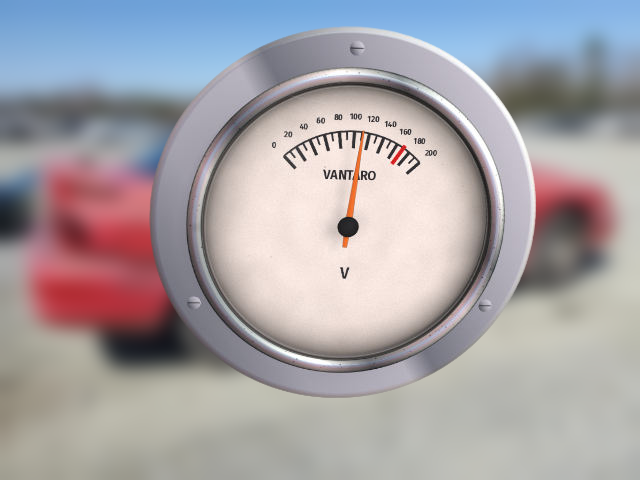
110 V
